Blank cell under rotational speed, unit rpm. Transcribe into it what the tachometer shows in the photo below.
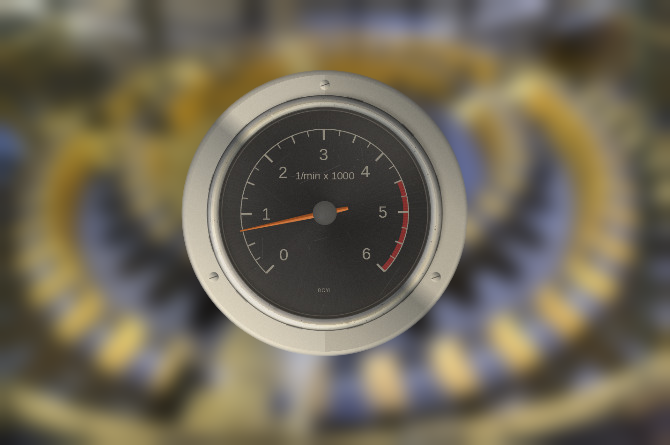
750 rpm
